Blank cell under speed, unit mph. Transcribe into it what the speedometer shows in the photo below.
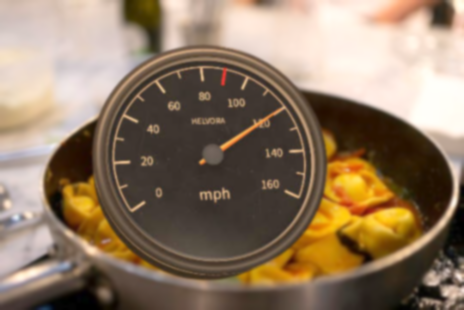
120 mph
